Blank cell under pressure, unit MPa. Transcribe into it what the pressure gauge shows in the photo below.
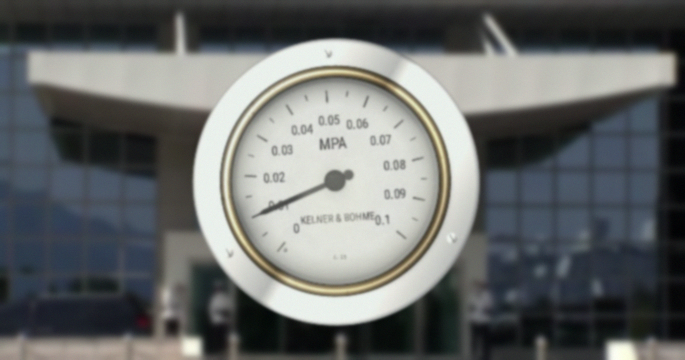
0.01 MPa
